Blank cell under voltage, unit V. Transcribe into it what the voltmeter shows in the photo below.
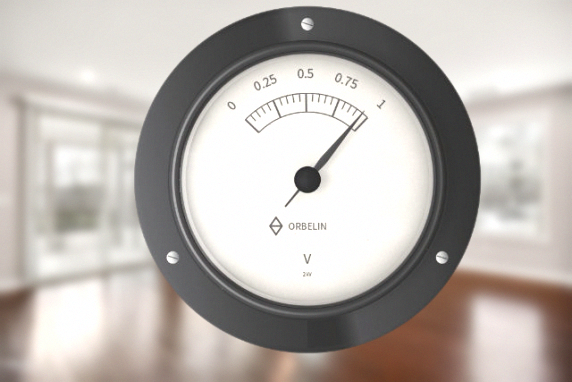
0.95 V
